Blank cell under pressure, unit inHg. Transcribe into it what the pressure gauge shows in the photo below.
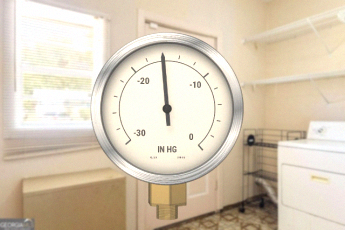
-16 inHg
